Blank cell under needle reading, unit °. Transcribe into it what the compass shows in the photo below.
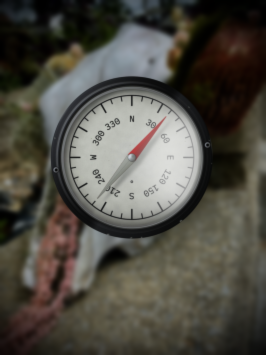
40 °
